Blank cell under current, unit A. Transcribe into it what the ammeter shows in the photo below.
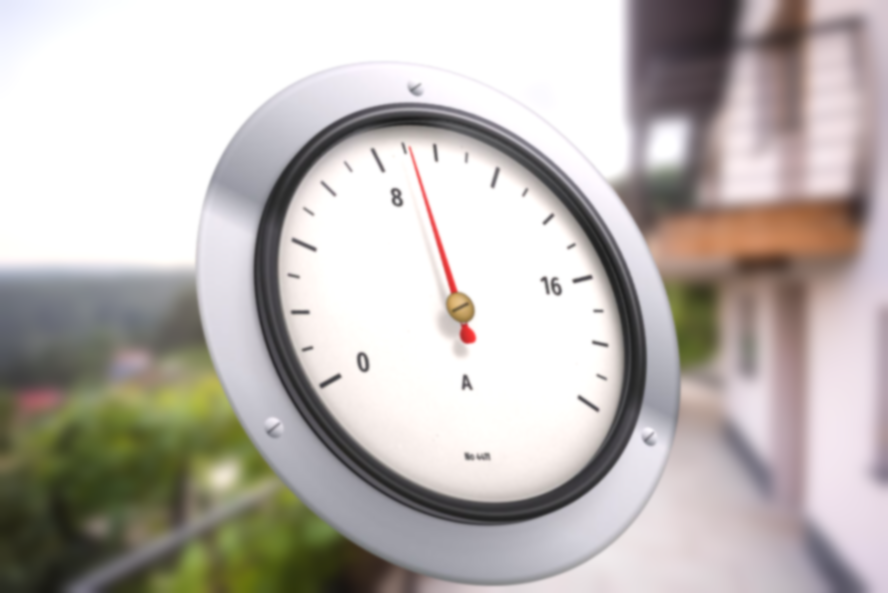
9 A
